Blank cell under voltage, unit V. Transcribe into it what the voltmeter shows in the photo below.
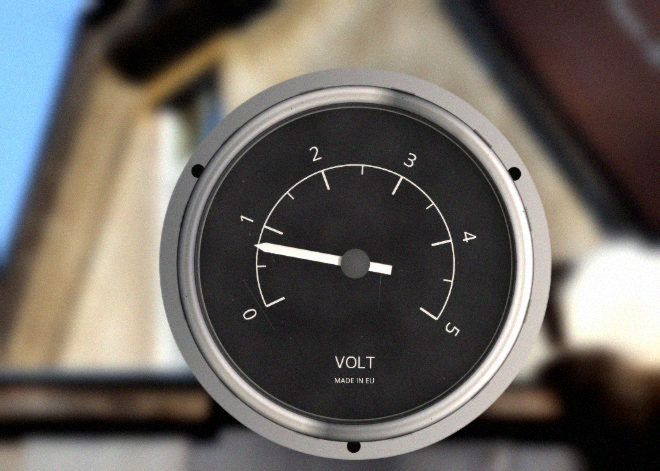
0.75 V
